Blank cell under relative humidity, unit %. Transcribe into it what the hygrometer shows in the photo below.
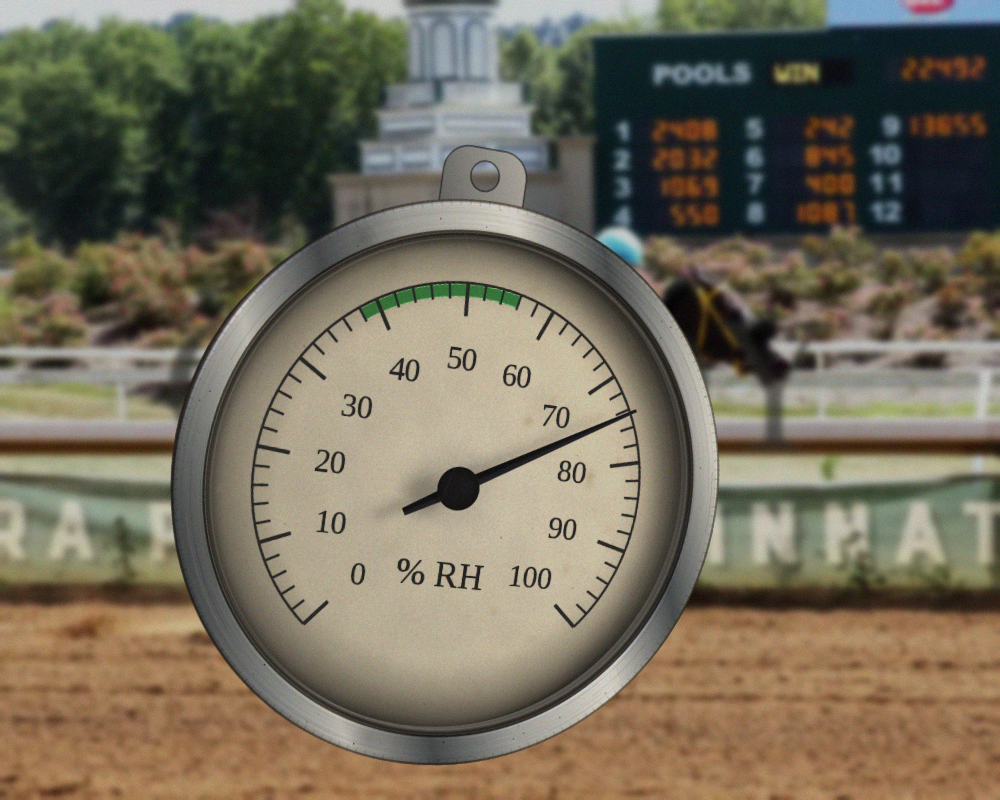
74 %
